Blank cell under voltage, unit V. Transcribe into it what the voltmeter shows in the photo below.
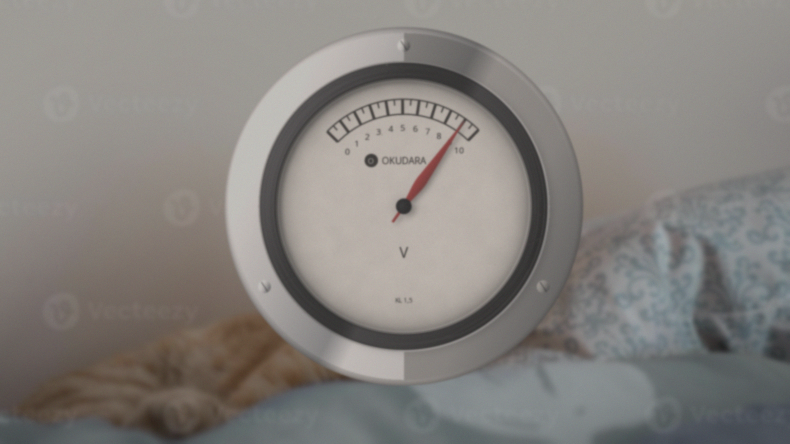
9 V
